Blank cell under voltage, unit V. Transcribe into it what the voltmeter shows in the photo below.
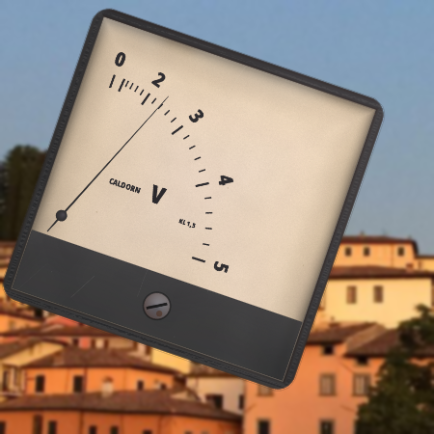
2.4 V
